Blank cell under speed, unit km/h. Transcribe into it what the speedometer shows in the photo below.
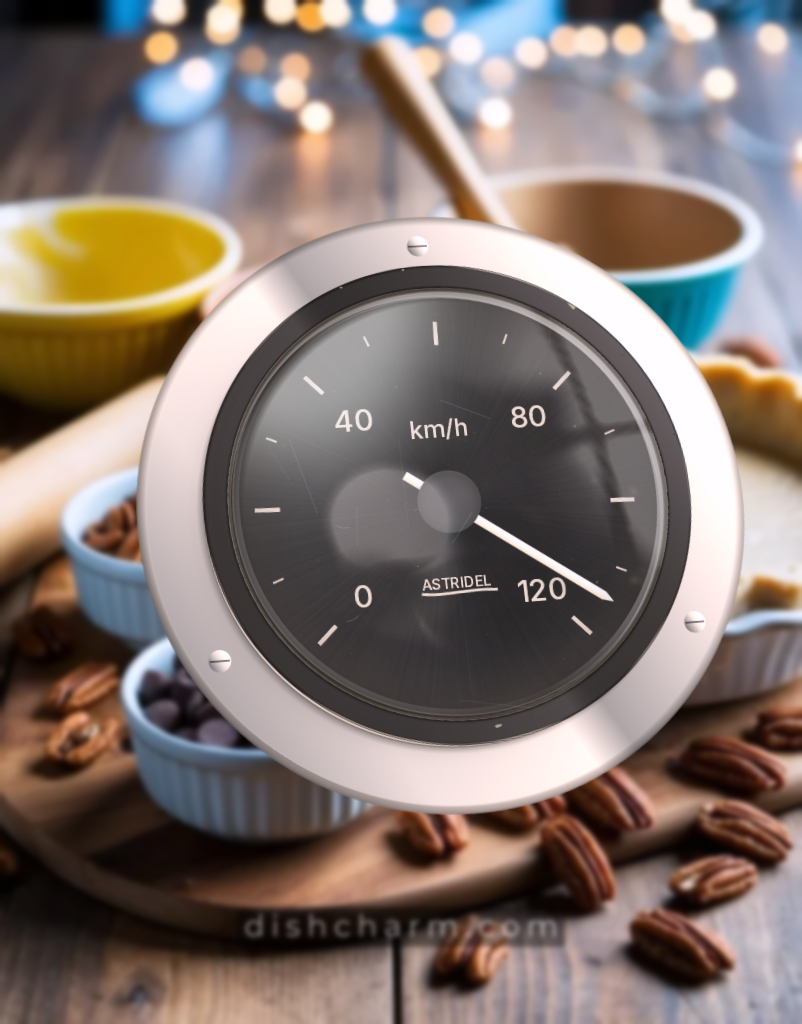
115 km/h
